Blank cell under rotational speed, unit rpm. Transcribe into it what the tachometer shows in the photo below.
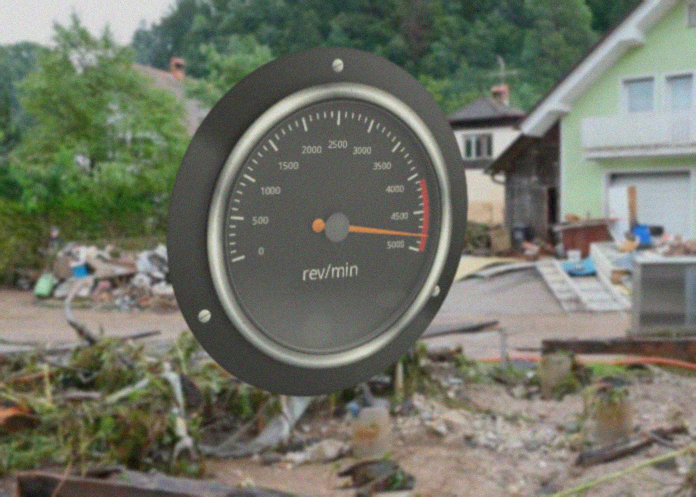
4800 rpm
